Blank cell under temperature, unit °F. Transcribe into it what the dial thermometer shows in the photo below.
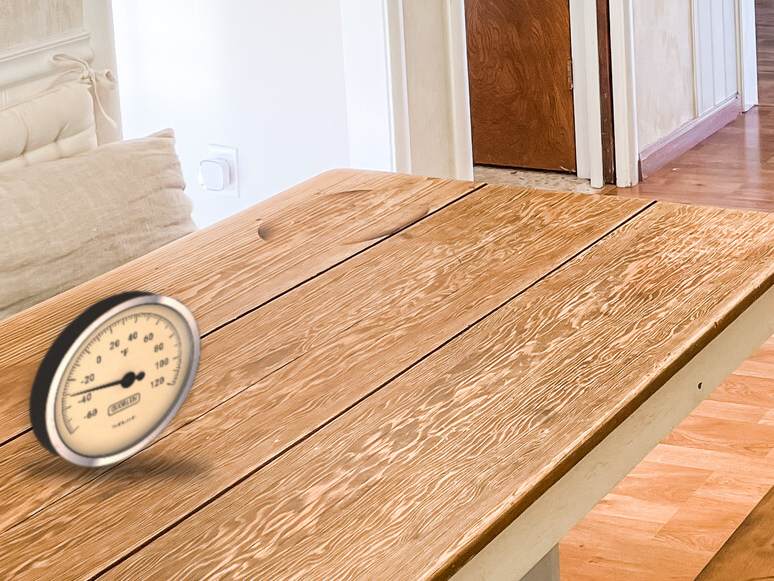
-30 °F
